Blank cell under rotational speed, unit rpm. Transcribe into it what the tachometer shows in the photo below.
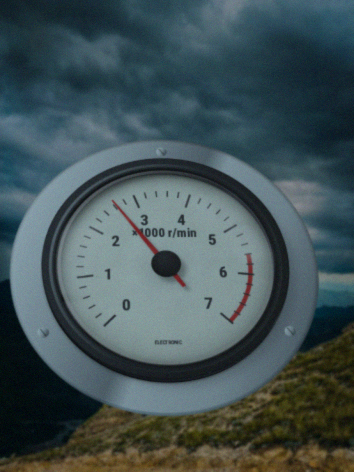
2600 rpm
